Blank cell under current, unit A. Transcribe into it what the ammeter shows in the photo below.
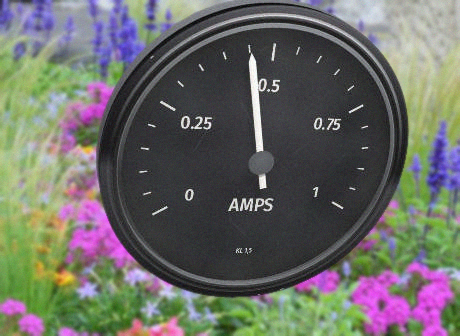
0.45 A
